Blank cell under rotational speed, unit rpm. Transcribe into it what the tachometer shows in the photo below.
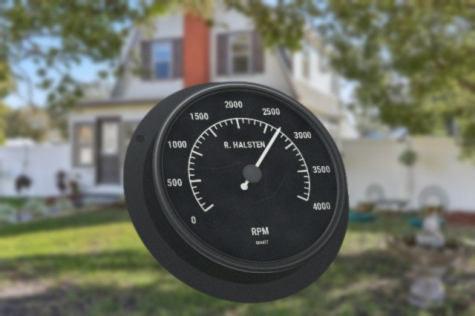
2700 rpm
